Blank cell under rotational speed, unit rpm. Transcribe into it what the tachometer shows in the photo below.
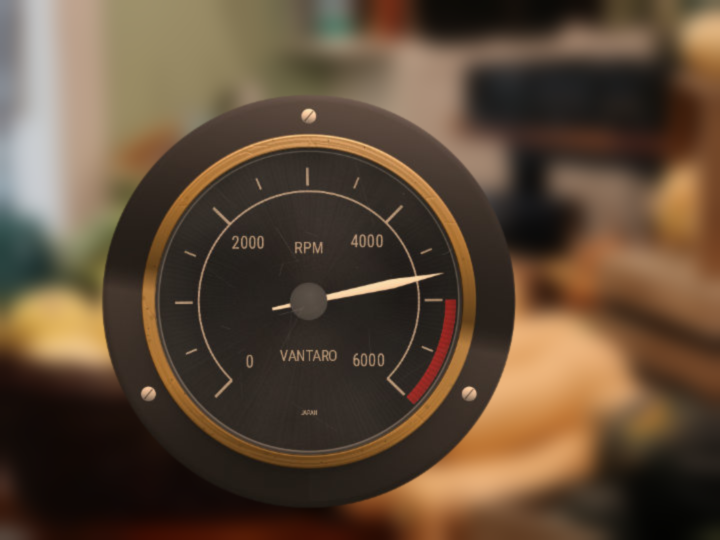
4750 rpm
